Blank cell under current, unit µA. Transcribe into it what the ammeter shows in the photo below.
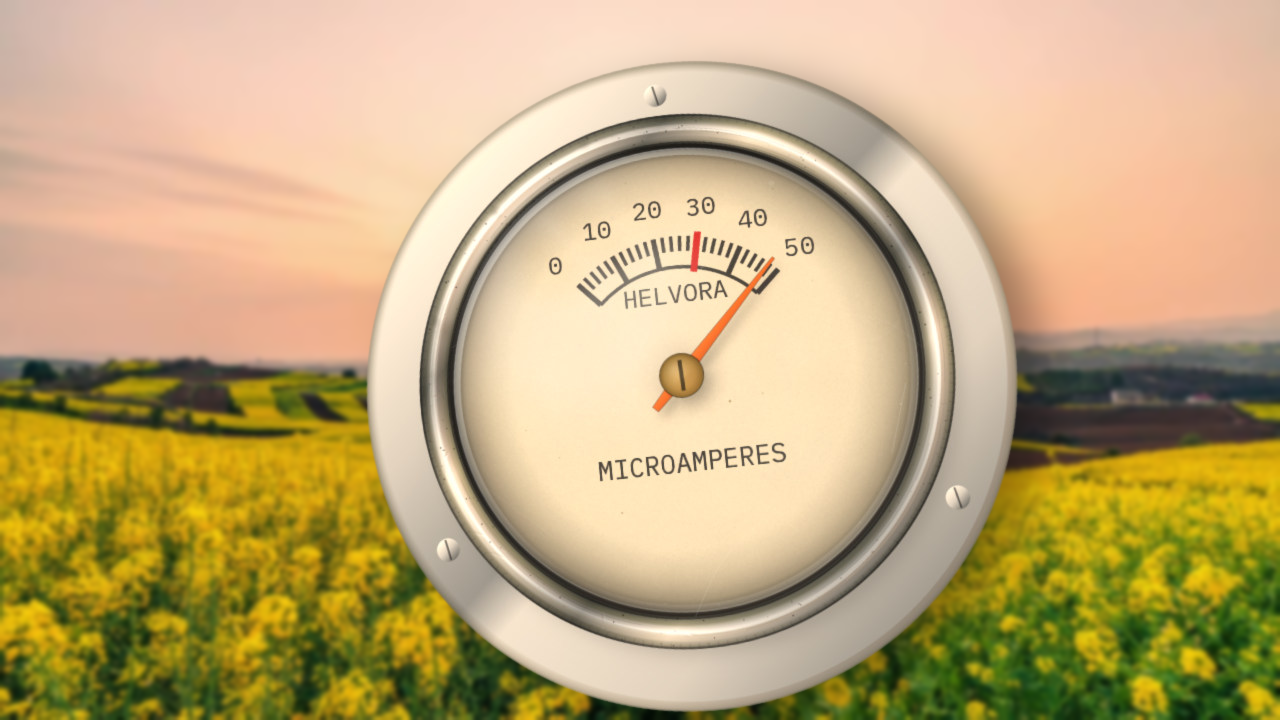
48 µA
